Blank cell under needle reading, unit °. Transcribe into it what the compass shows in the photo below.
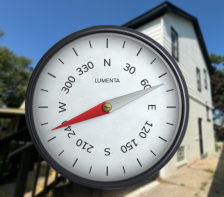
247.5 °
